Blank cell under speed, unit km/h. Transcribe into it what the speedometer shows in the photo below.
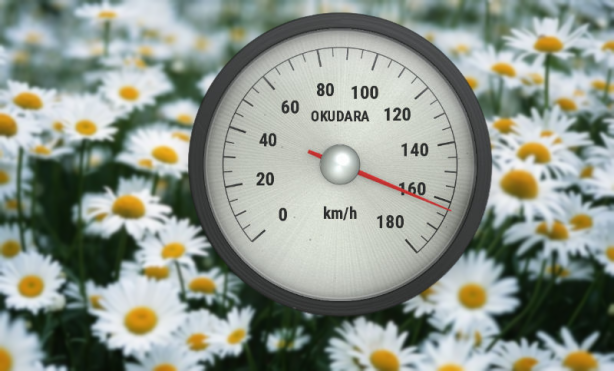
162.5 km/h
